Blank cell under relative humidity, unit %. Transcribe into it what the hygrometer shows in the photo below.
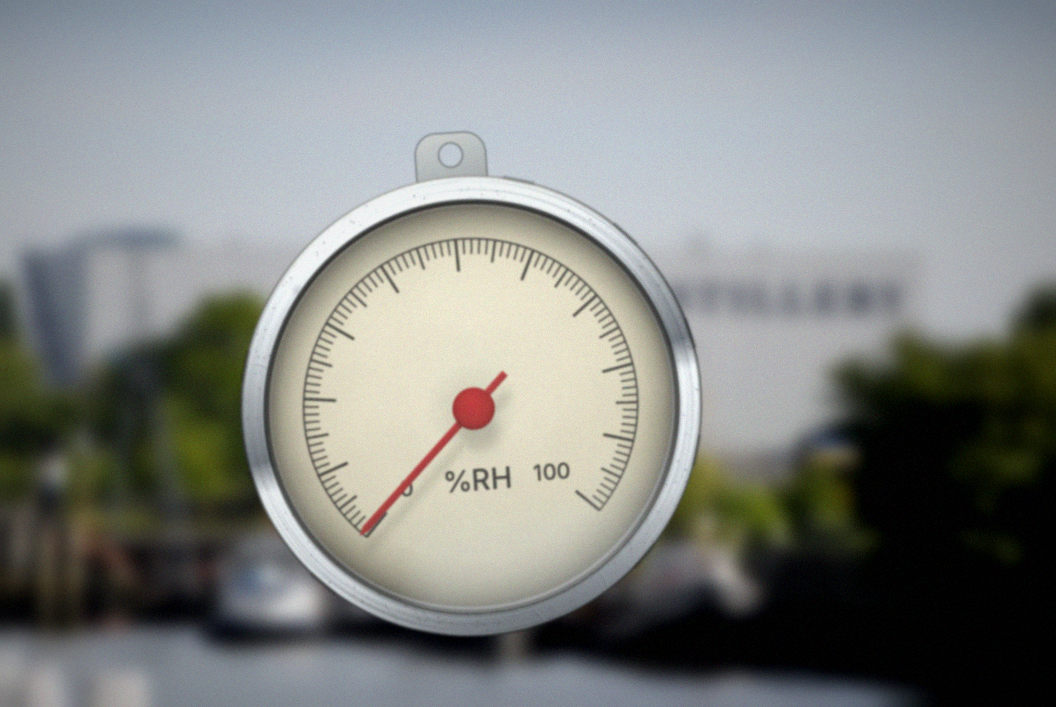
1 %
